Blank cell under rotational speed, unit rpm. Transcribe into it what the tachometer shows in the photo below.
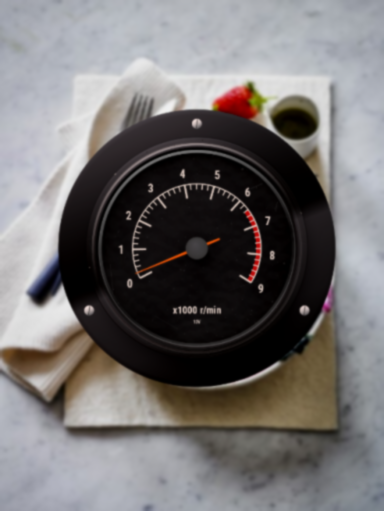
200 rpm
